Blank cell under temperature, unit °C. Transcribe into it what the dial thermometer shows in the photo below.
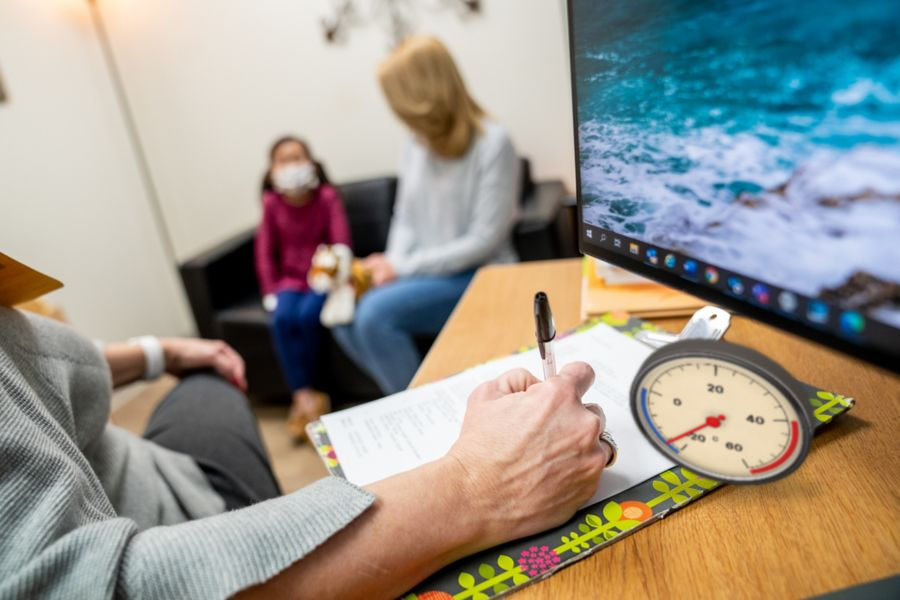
-16 °C
